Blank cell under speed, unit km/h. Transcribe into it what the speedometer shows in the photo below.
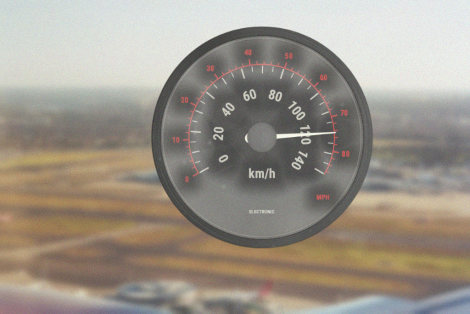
120 km/h
